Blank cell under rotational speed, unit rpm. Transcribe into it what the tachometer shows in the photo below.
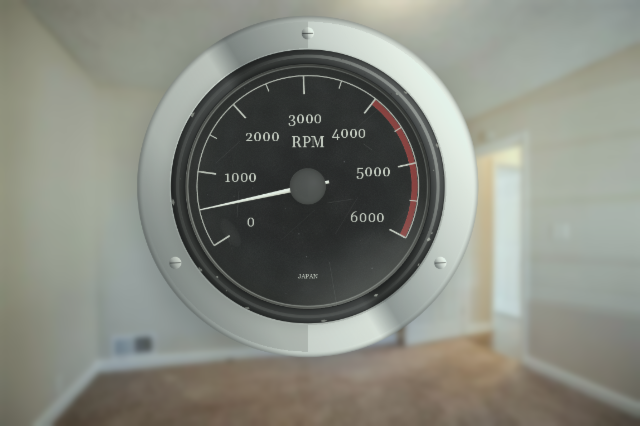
500 rpm
